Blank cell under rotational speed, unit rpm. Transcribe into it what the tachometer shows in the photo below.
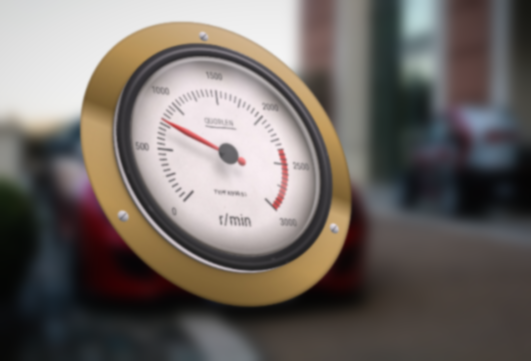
750 rpm
